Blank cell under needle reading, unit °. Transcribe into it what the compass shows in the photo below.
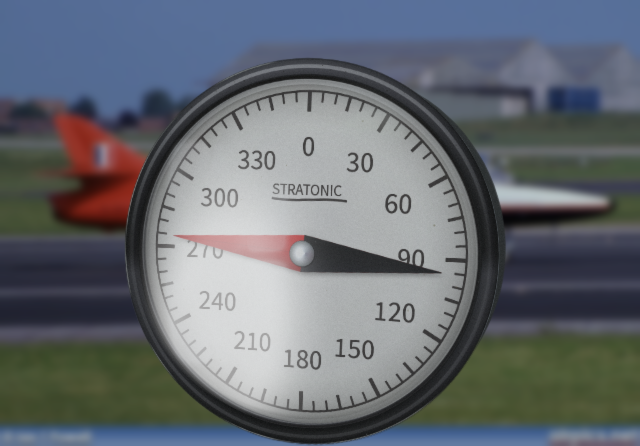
275 °
